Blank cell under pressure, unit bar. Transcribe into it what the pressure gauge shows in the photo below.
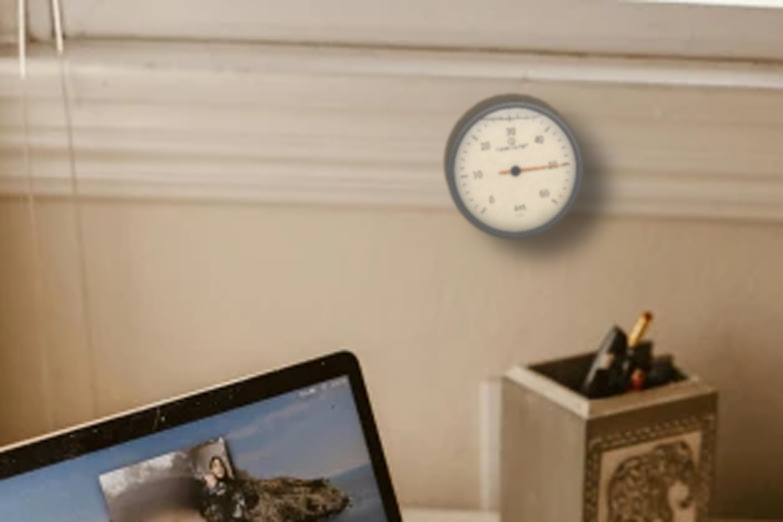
50 bar
